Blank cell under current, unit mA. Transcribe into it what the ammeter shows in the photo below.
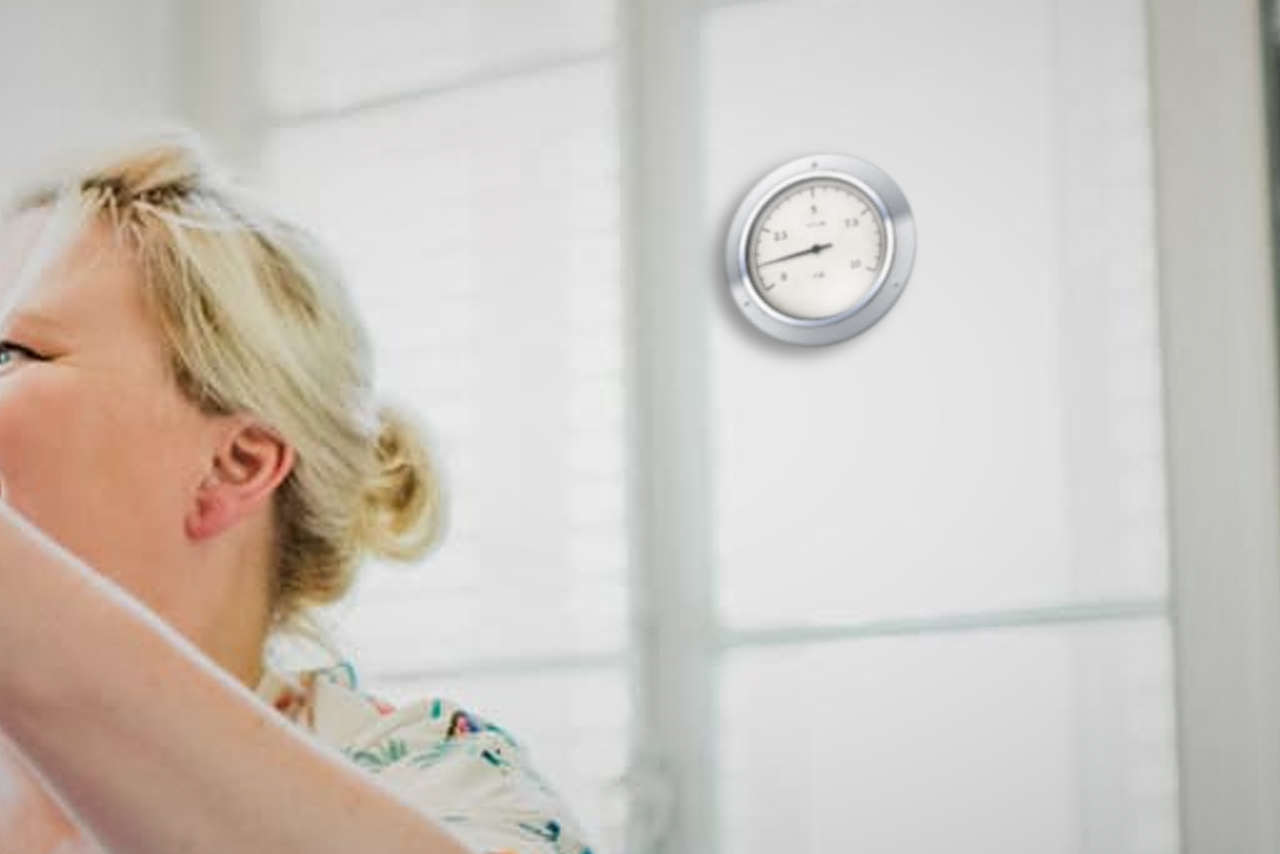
1 mA
